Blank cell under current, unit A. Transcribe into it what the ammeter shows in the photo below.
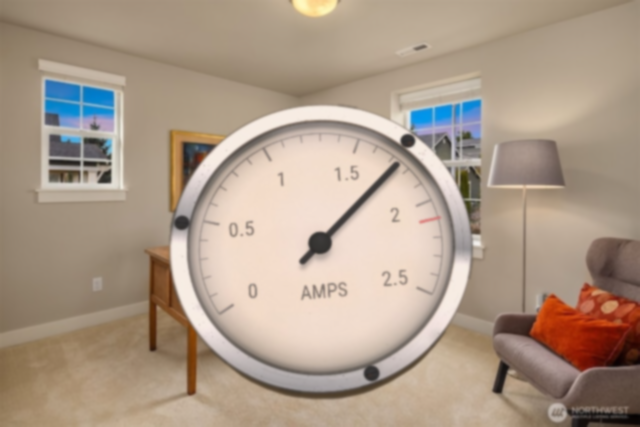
1.75 A
